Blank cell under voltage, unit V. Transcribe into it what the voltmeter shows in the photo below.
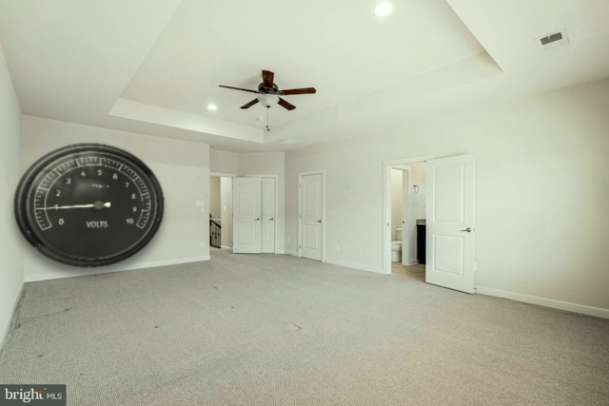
1 V
